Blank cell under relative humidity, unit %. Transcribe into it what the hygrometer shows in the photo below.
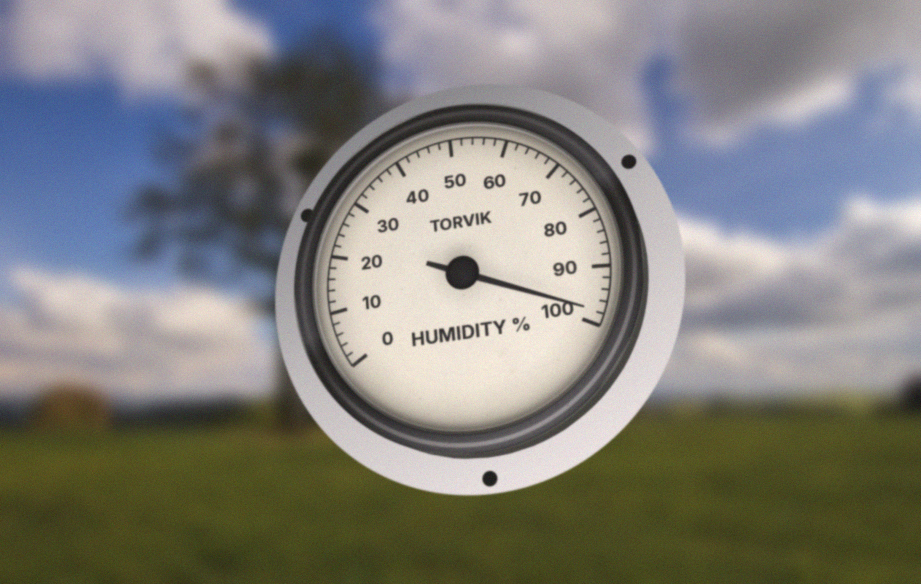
98 %
